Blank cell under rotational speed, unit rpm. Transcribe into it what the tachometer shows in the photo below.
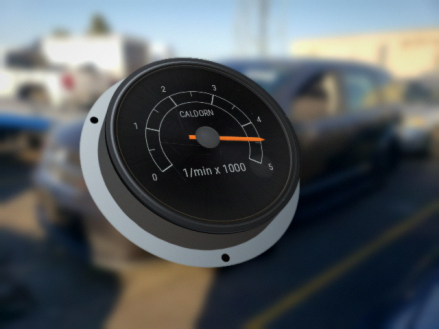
4500 rpm
